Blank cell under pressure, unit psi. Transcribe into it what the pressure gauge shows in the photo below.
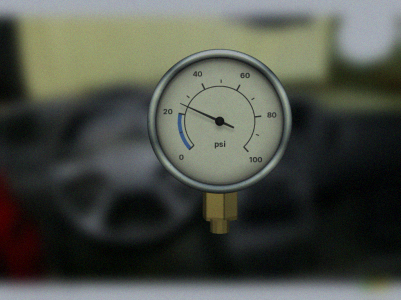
25 psi
